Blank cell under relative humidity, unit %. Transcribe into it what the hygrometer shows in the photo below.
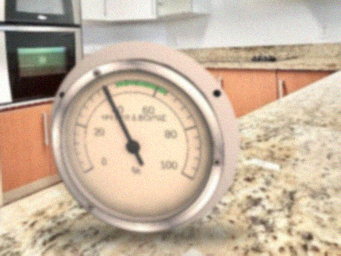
40 %
